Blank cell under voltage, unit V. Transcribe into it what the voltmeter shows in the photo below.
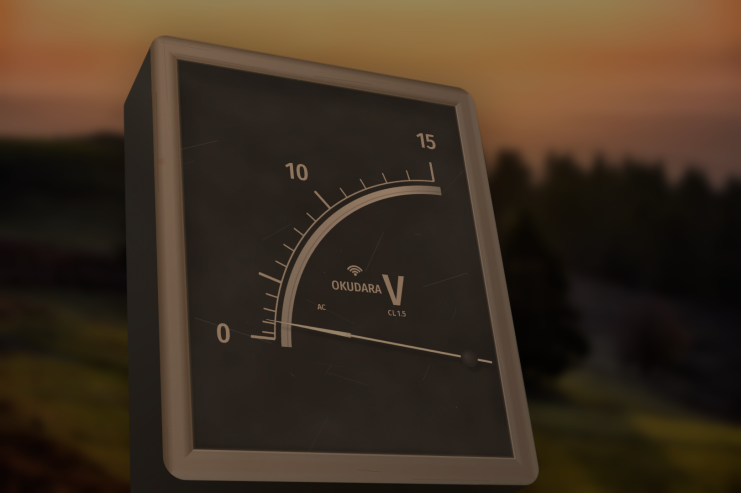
2 V
